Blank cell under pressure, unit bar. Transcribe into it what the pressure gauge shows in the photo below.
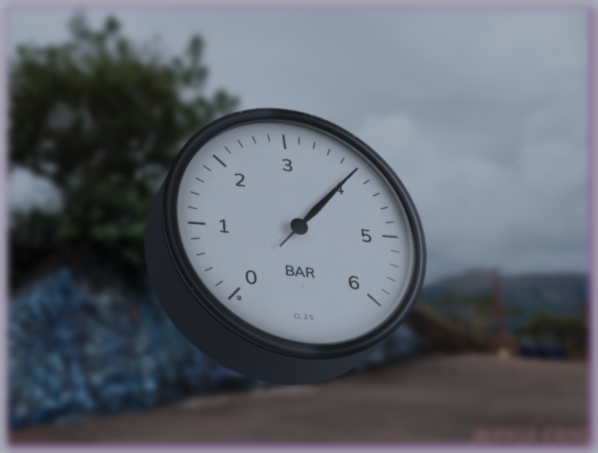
4 bar
